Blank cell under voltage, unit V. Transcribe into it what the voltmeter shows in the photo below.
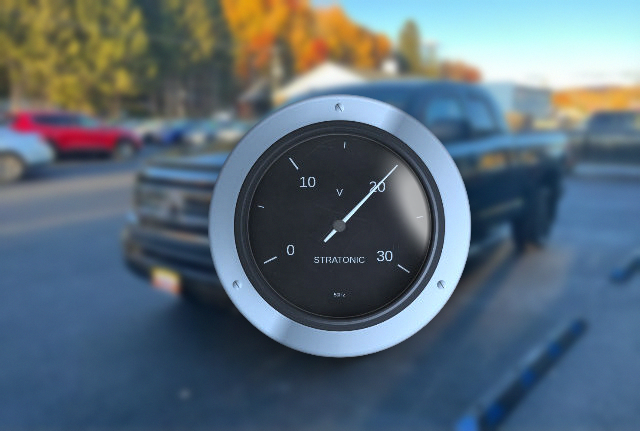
20 V
